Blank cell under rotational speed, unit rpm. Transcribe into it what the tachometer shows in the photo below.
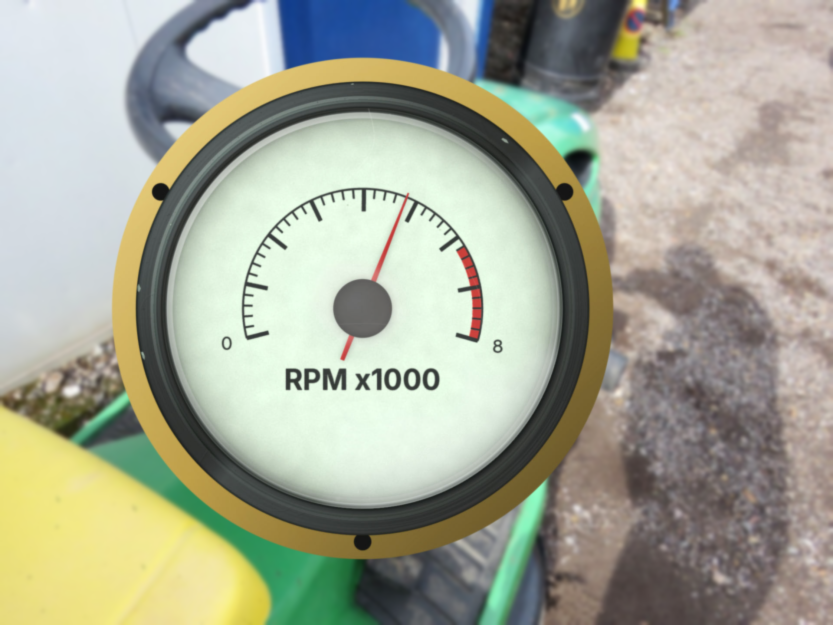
4800 rpm
